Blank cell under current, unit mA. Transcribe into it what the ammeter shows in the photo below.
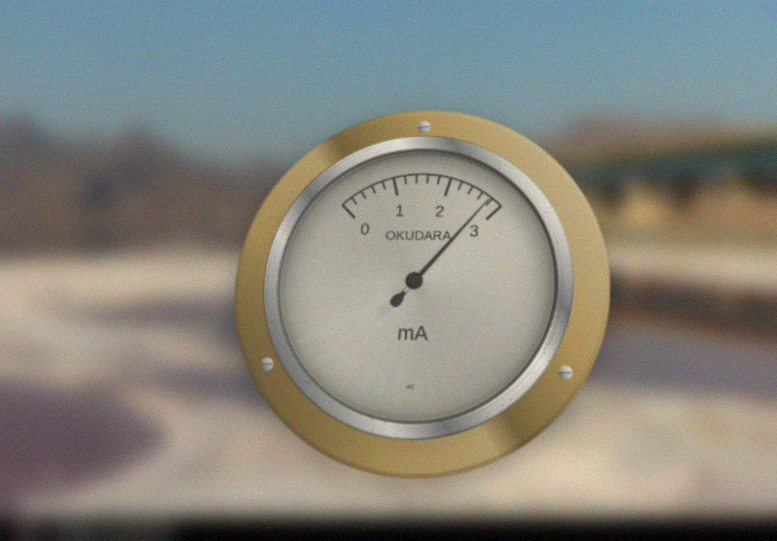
2.8 mA
